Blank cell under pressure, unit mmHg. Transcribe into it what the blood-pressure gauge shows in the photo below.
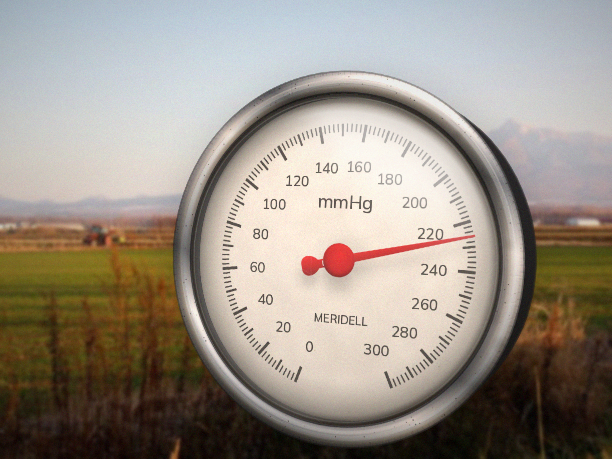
226 mmHg
